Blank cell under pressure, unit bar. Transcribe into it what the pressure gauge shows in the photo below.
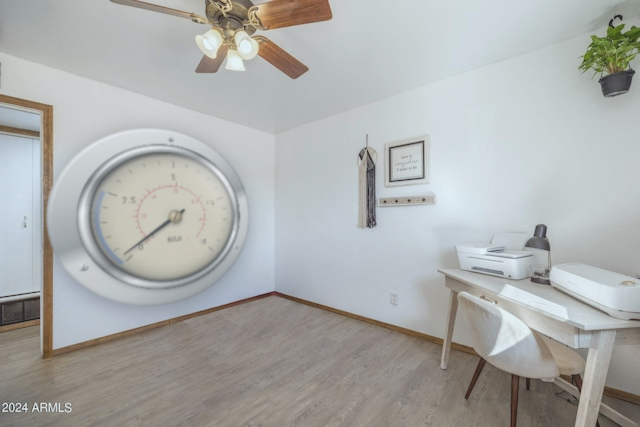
0.25 bar
